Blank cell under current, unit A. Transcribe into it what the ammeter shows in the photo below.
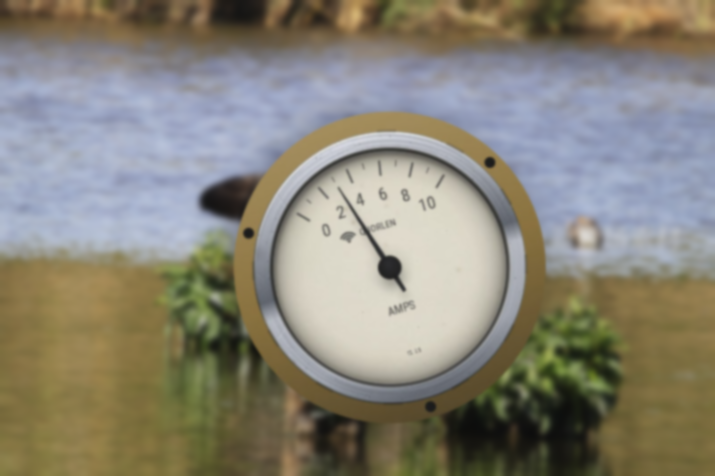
3 A
